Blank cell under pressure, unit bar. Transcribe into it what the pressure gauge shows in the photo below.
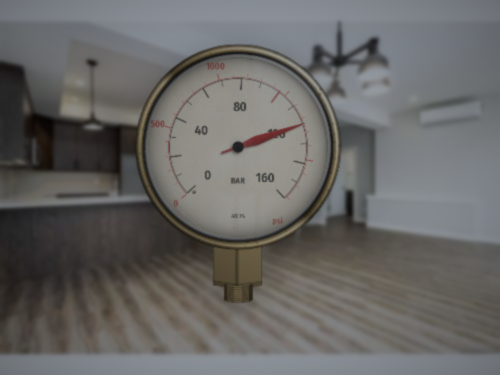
120 bar
